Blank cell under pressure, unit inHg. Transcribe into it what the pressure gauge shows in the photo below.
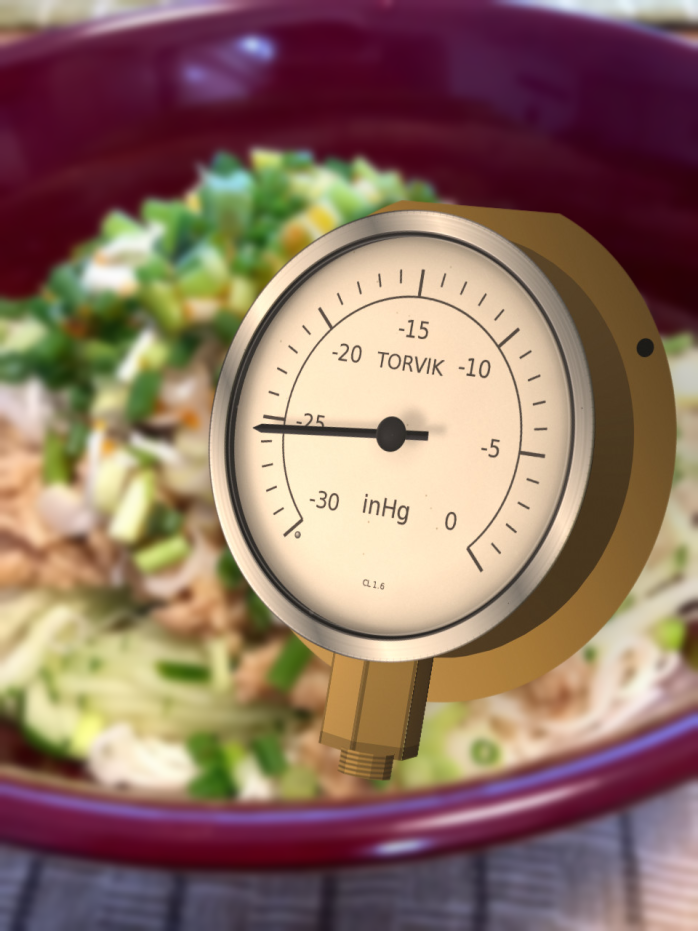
-25.5 inHg
